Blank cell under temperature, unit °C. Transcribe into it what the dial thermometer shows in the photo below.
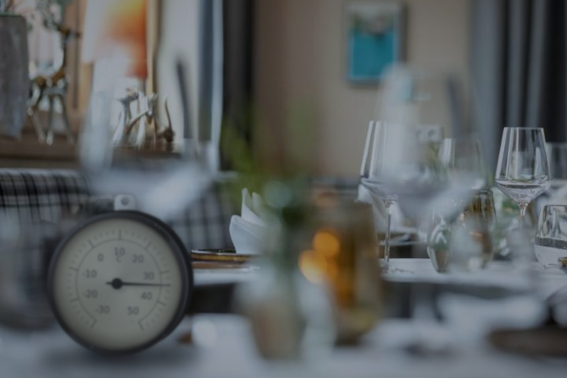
34 °C
